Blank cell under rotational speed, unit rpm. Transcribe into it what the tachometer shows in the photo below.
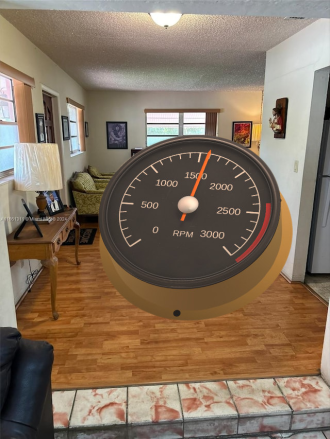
1600 rpm
